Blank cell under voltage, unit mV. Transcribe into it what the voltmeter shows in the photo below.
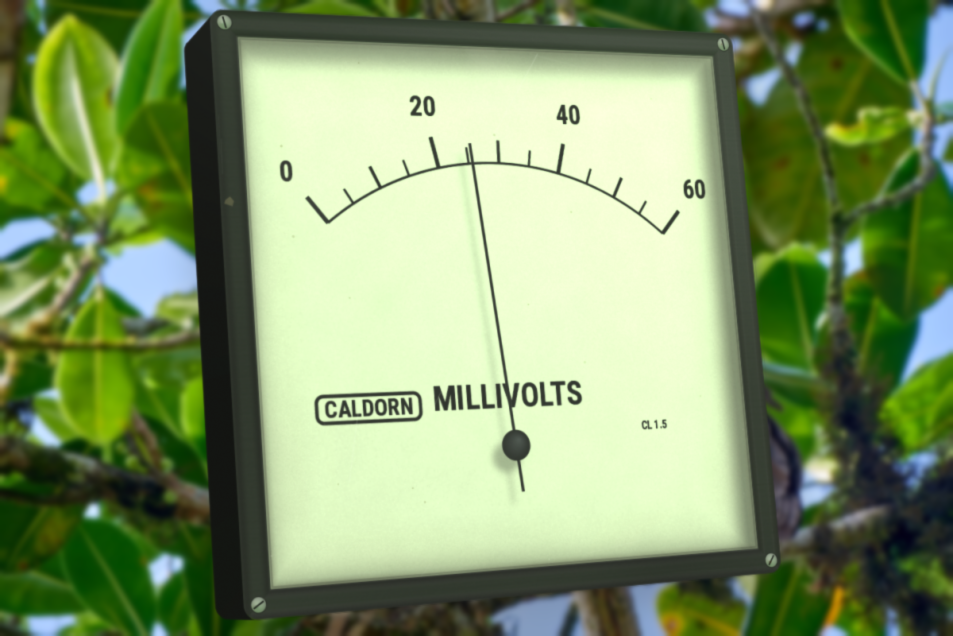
25 mV
